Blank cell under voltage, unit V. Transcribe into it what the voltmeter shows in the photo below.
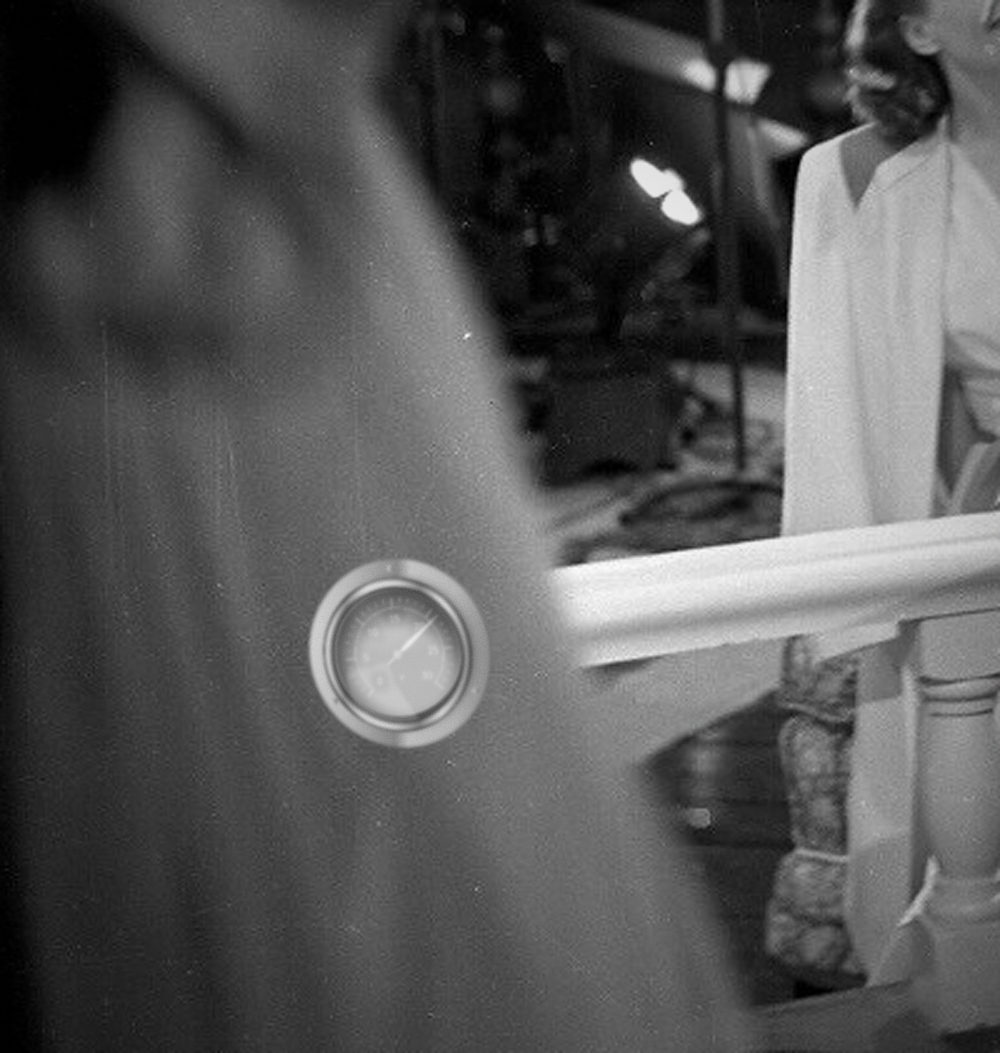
21 V
